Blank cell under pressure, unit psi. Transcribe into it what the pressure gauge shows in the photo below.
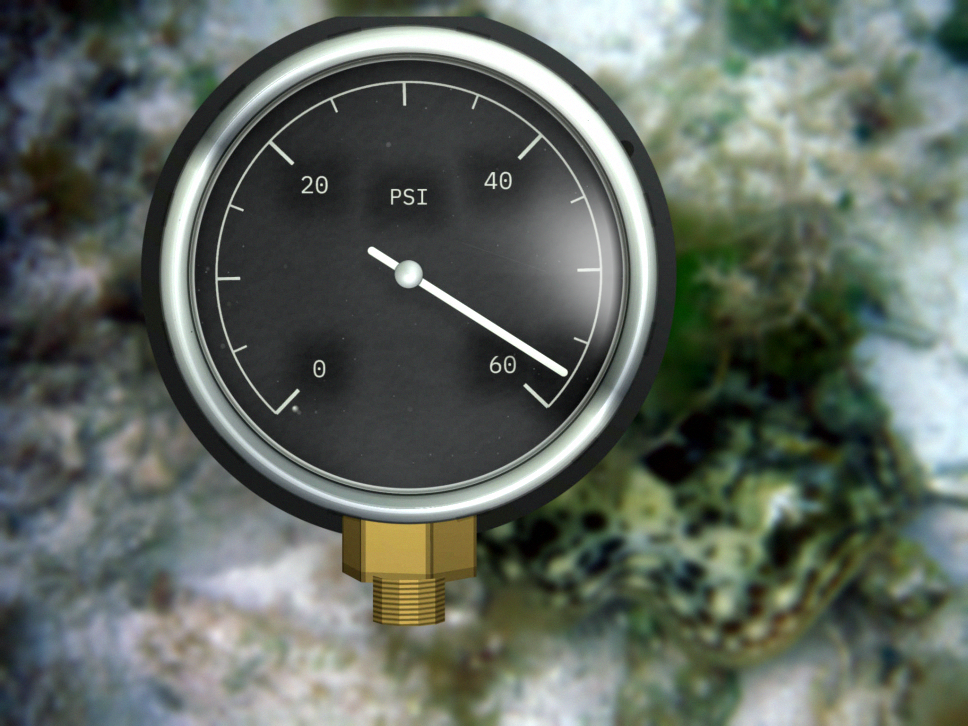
57.5 psi
